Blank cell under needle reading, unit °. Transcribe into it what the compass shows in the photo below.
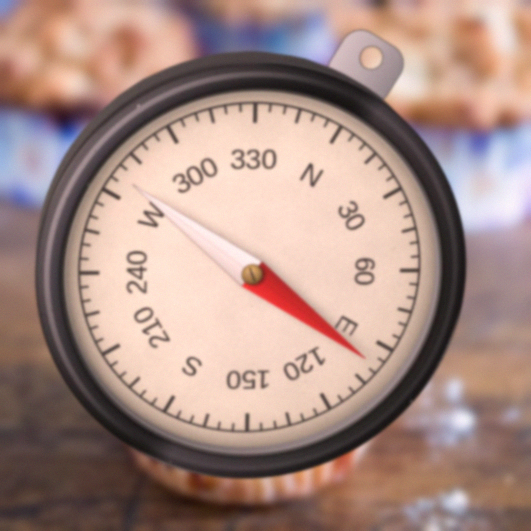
97.5 °
